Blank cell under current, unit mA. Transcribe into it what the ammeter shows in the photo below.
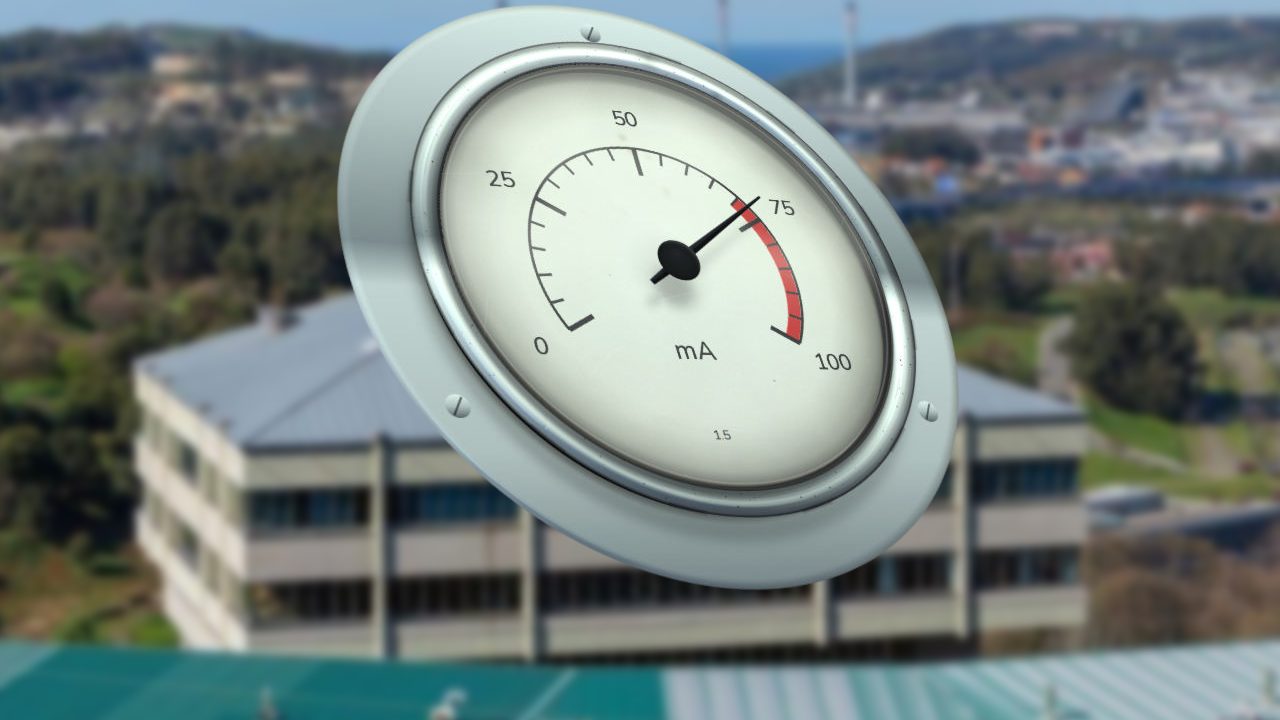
72.5 mA
